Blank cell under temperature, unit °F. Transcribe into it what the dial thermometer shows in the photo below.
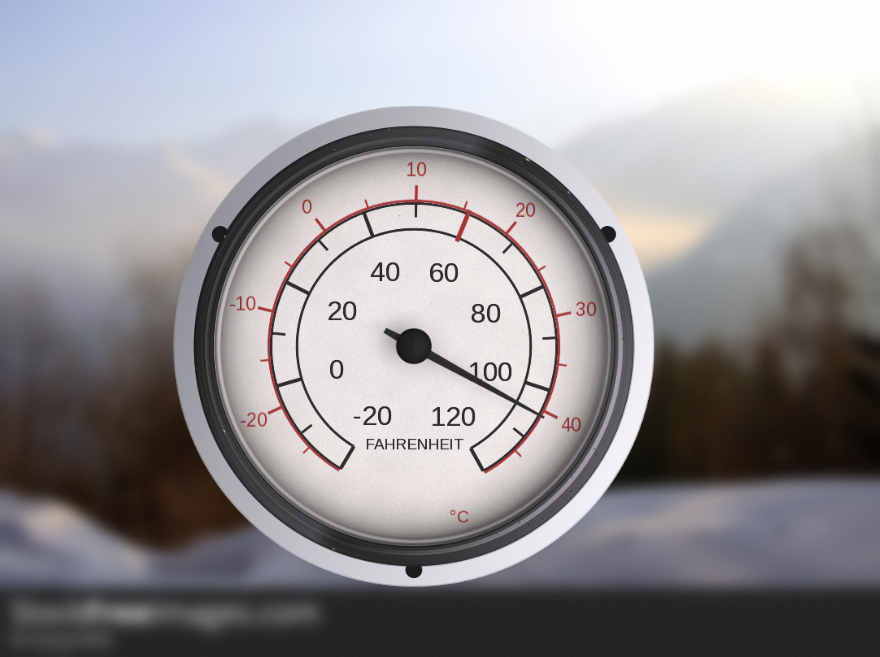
105 °F
